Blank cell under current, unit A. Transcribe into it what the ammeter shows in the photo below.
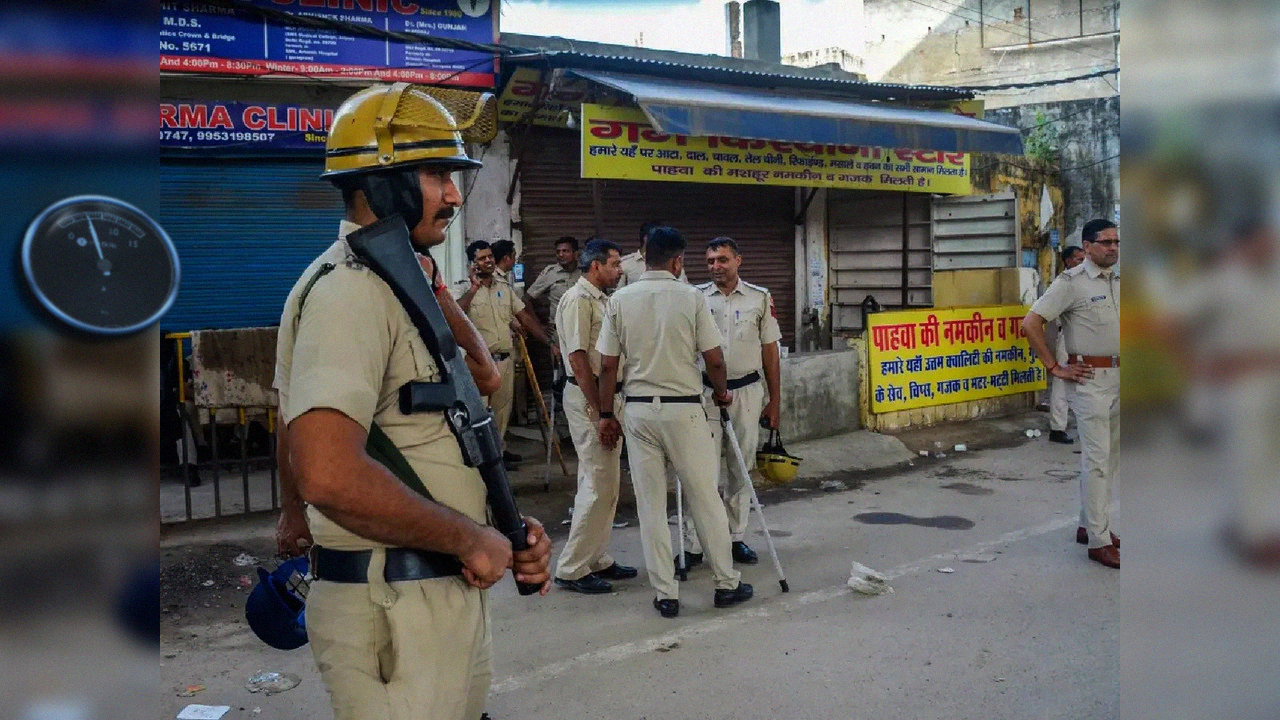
5 A
